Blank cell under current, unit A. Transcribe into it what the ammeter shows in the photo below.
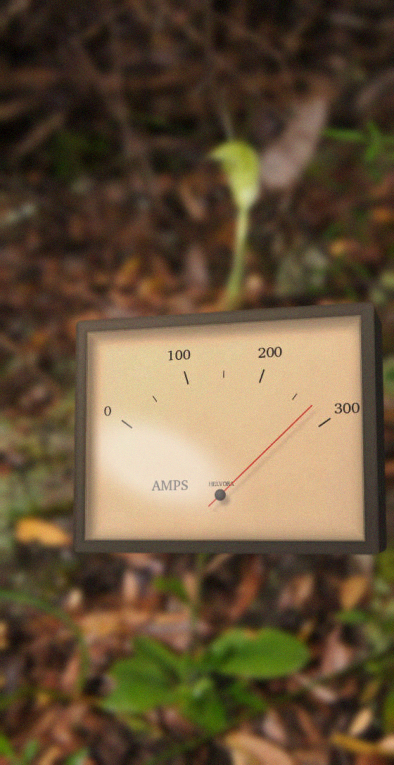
275 A
